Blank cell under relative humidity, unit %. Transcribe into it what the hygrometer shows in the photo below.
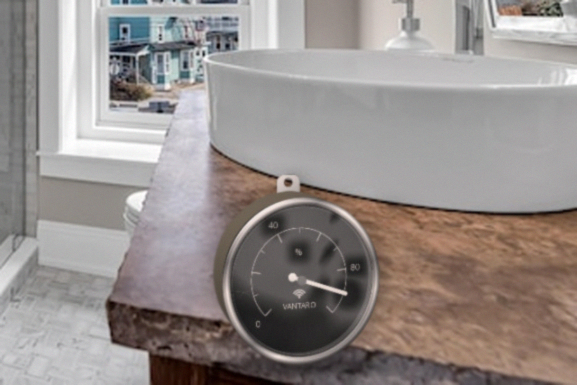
90 %
